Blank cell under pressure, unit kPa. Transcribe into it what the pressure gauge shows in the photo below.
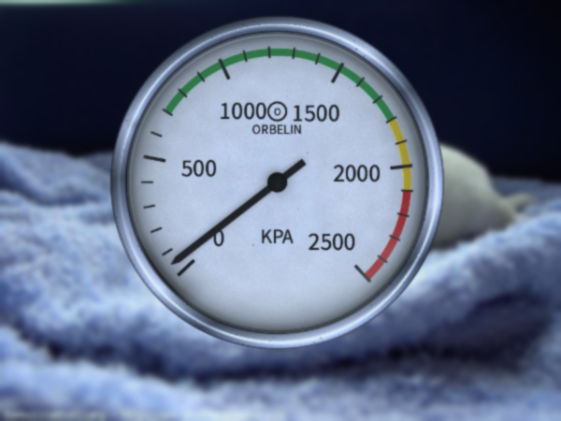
50 kPa
